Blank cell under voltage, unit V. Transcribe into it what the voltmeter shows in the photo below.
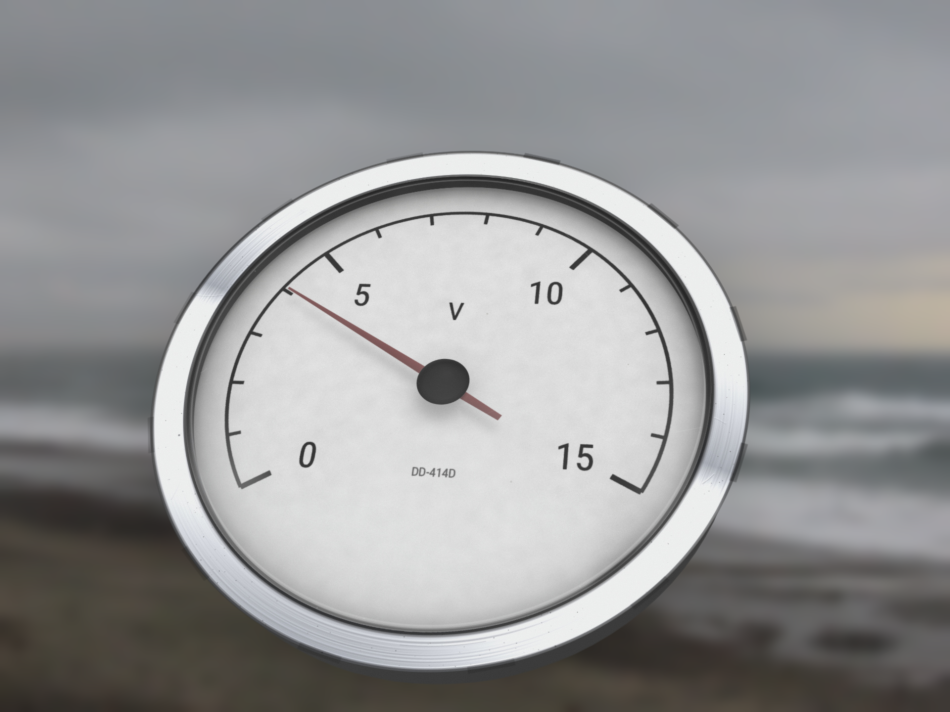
4 V
